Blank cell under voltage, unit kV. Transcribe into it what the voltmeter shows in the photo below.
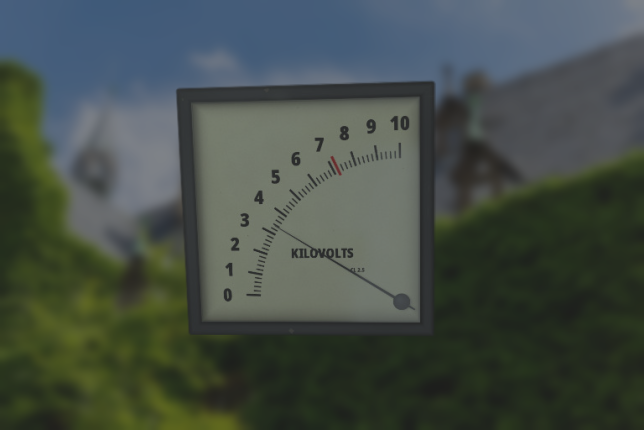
3.4 kV
